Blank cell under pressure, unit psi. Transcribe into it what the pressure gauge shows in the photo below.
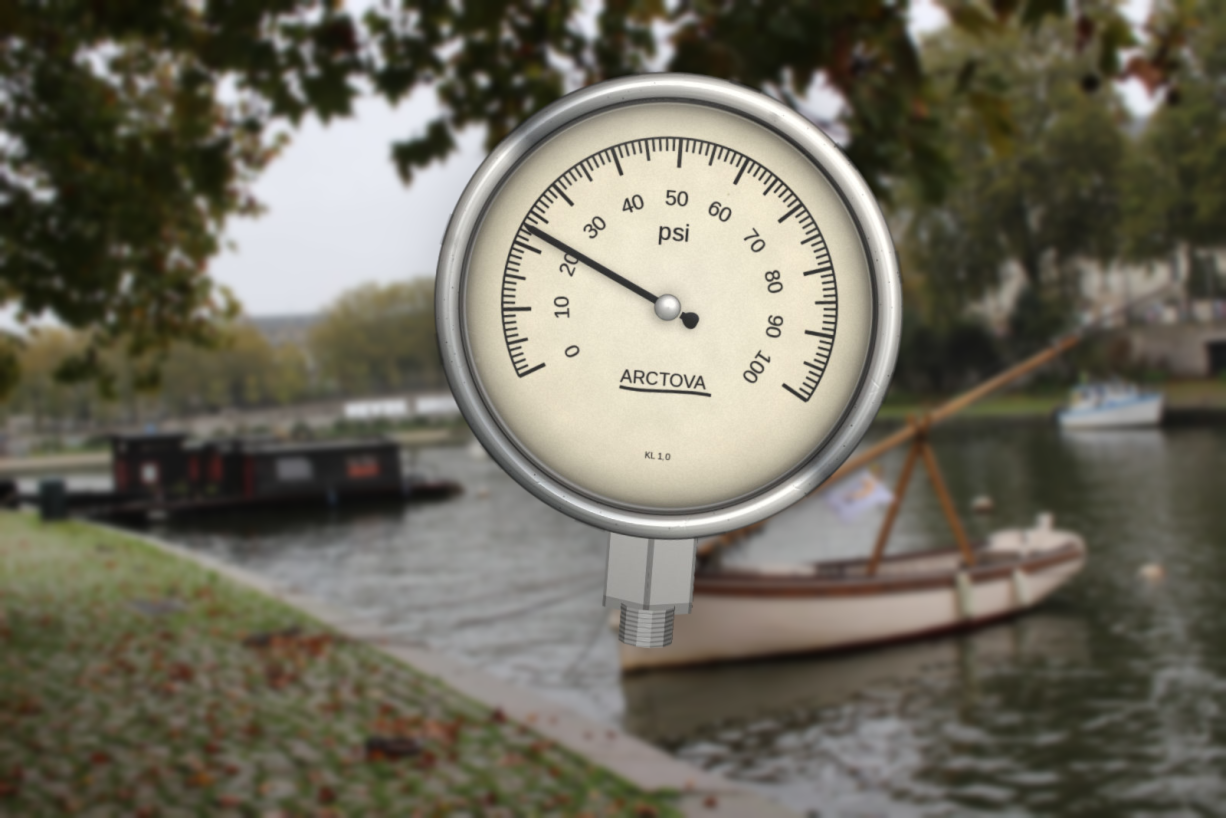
23 psi
